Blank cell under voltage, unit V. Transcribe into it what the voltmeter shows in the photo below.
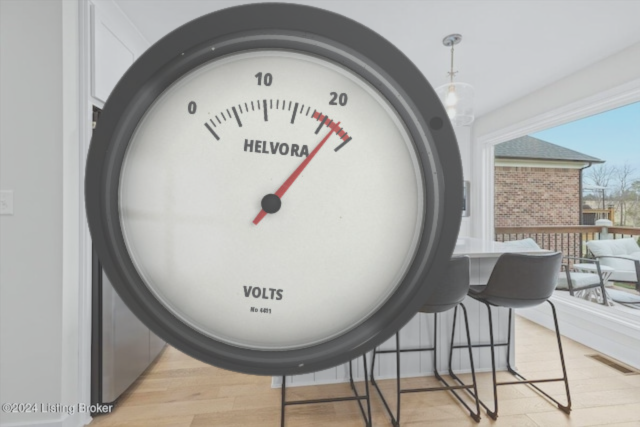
22 V
